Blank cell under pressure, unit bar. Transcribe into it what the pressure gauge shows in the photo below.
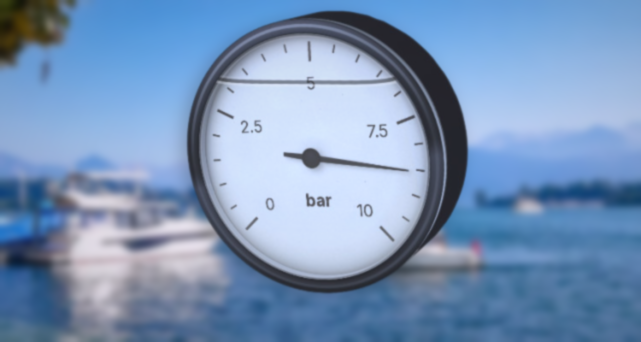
8.5 bar
